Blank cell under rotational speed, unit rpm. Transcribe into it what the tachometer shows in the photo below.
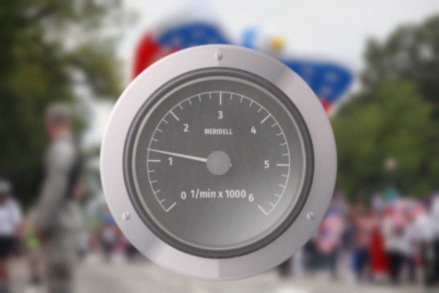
1200 rpm
